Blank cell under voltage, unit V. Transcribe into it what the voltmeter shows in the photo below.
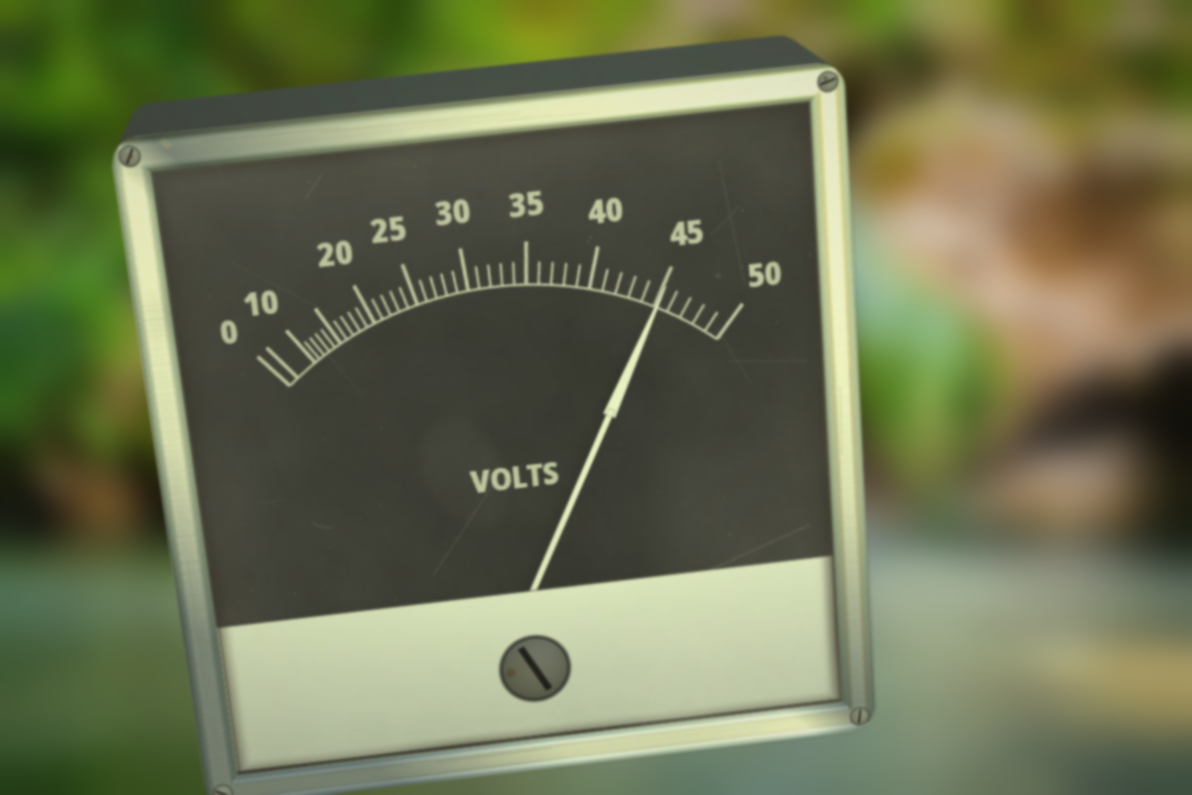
45 V
